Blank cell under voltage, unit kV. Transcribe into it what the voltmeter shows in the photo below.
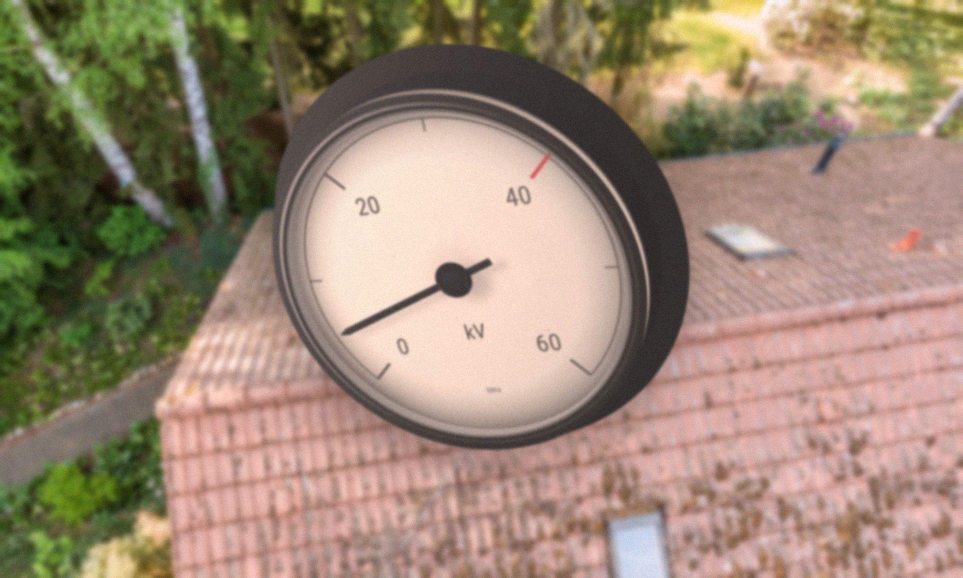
5 kV
